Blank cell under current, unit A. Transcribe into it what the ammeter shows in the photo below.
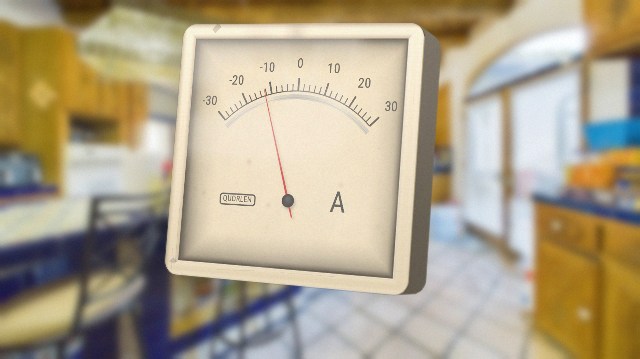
-12 A
